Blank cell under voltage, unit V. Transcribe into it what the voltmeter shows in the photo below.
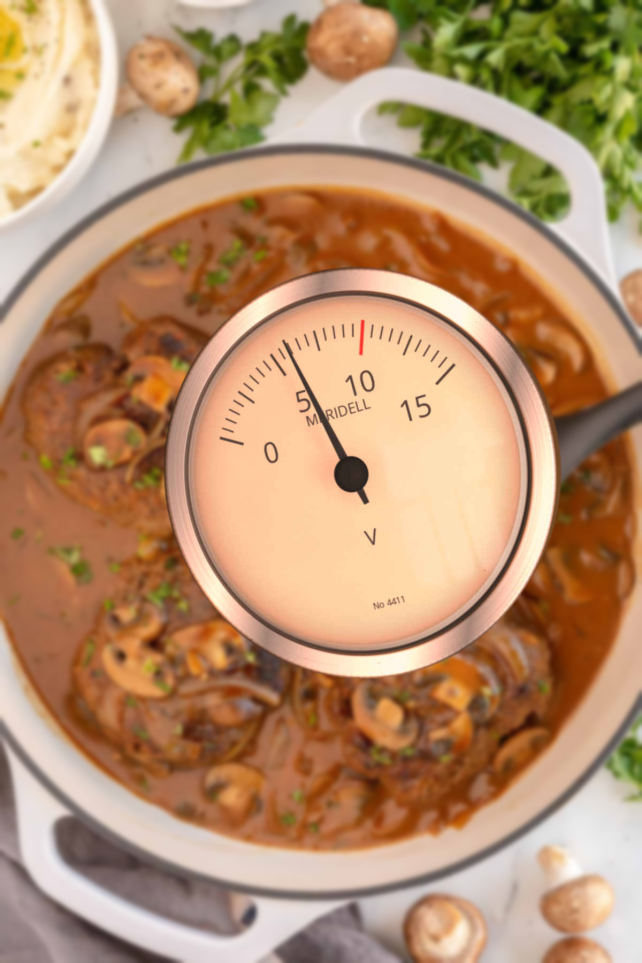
6 V
